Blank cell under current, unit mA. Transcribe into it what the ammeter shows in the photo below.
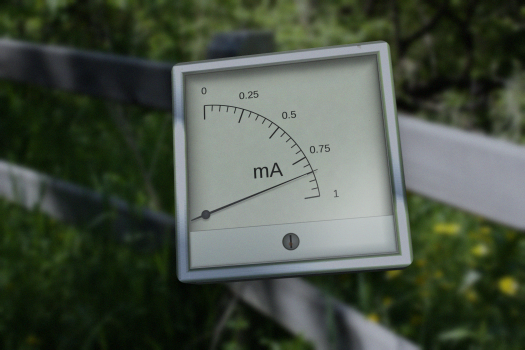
0.85 mA
